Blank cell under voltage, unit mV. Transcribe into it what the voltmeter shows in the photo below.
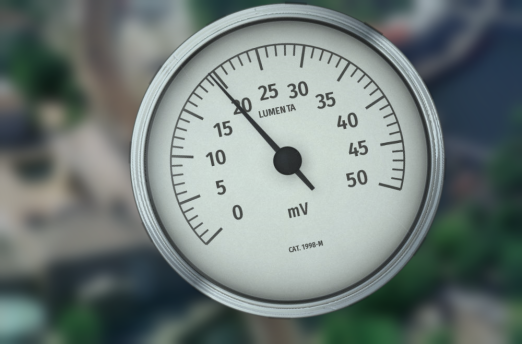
19.5 mV
